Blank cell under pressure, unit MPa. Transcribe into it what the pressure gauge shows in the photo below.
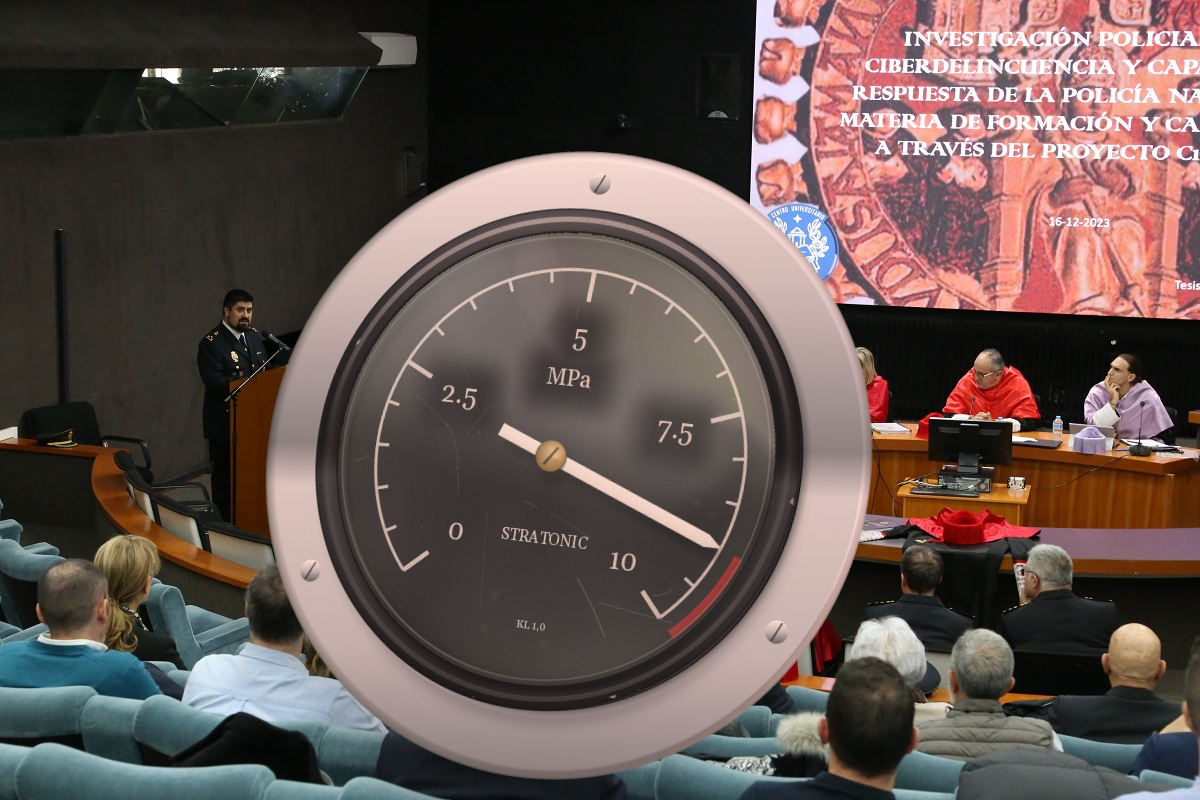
9 MPa
